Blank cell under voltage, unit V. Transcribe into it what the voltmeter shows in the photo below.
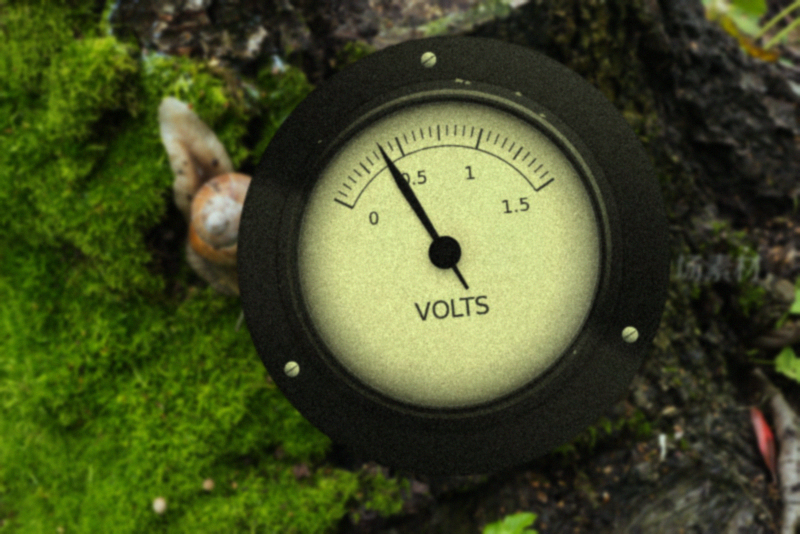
0.4 V
